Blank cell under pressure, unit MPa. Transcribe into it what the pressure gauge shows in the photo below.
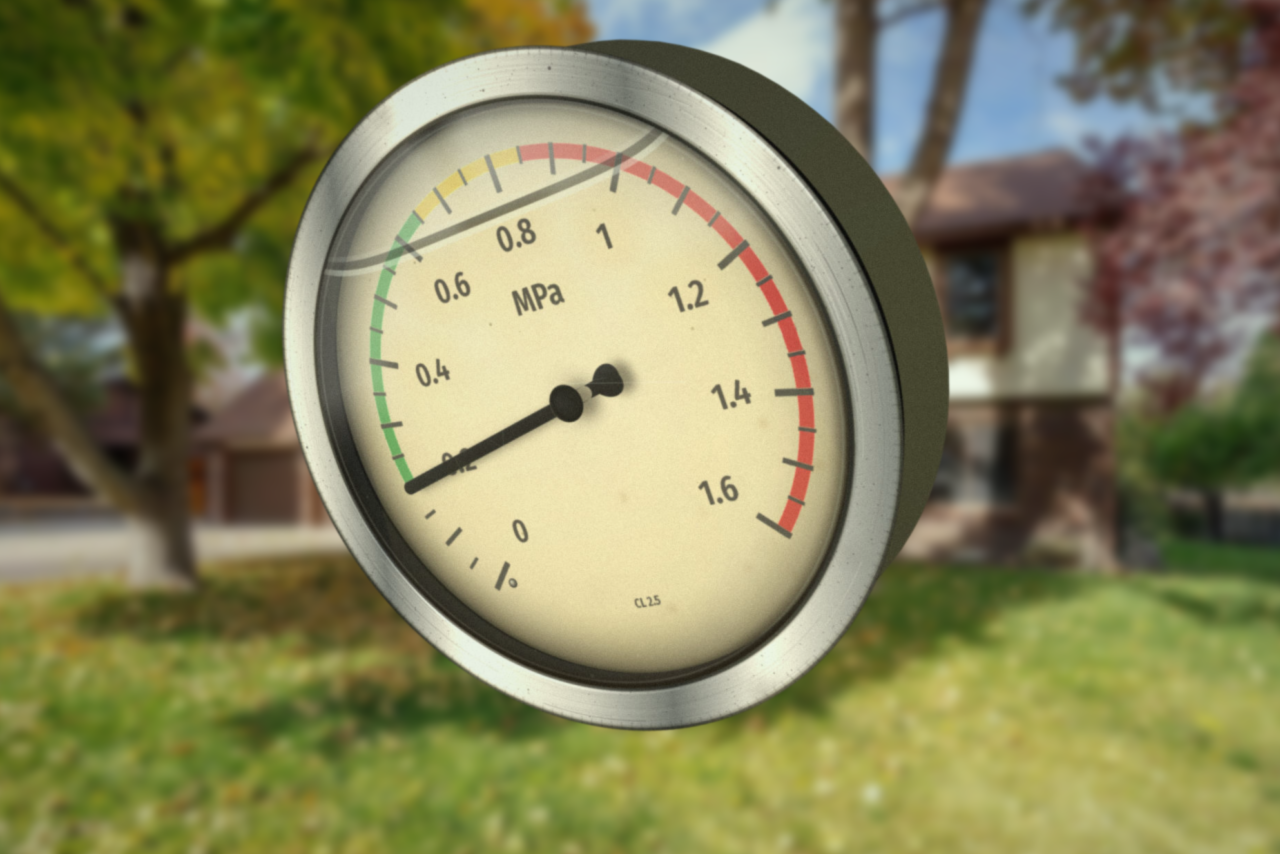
0.2 MPa
